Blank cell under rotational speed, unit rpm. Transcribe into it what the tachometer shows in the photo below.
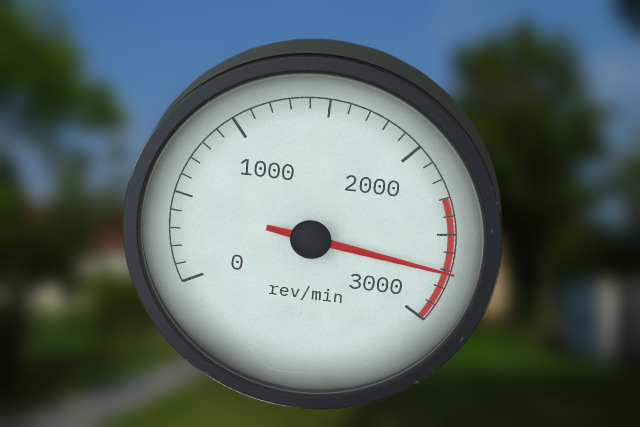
2700 rpm
